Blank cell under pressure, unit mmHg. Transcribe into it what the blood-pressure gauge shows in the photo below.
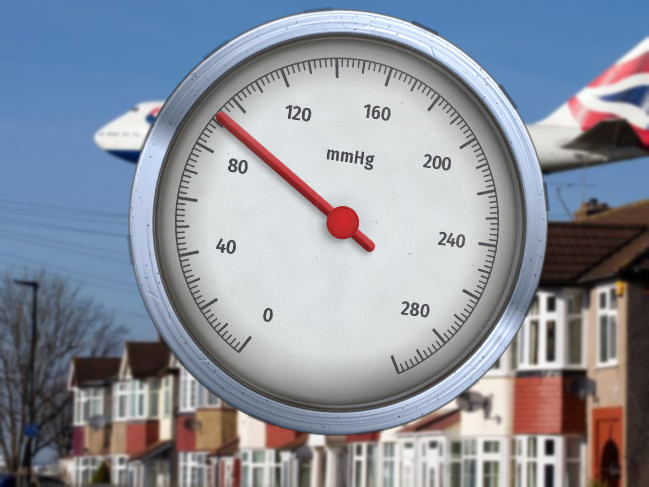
92 mmHg
